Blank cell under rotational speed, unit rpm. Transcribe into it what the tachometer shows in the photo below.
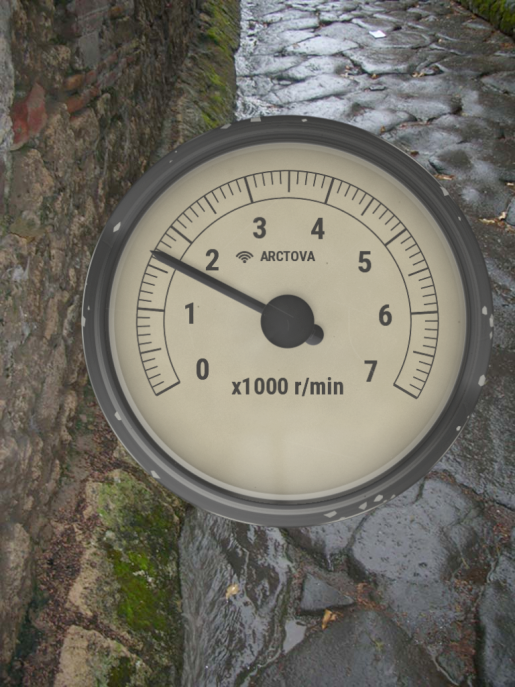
1650 rpm
